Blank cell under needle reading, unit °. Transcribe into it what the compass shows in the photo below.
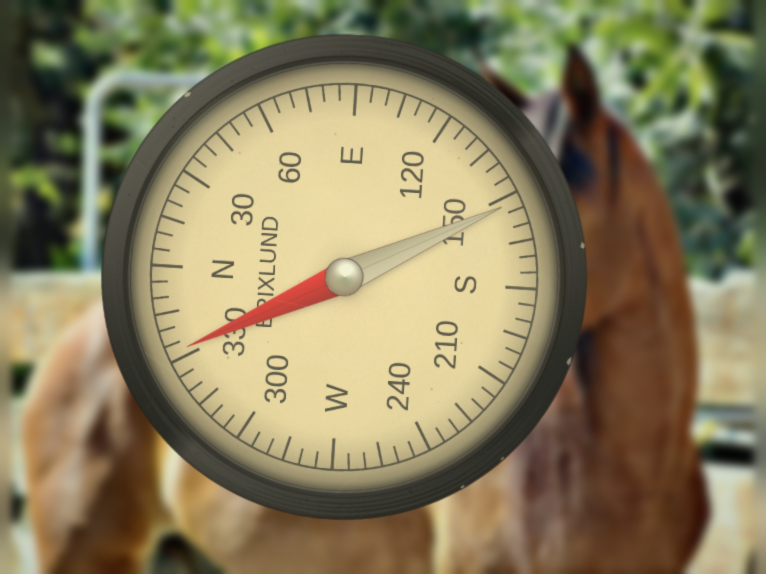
332.5 °
